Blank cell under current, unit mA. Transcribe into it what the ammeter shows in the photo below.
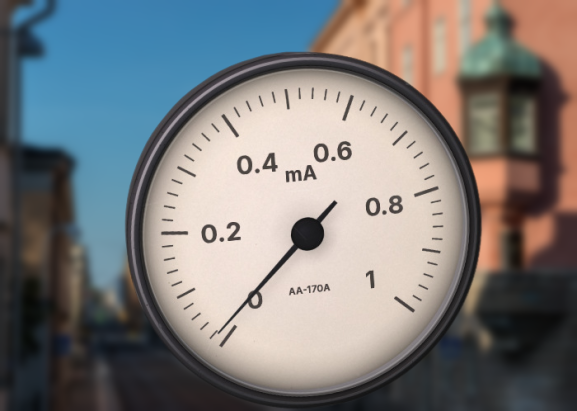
0.02 mA
